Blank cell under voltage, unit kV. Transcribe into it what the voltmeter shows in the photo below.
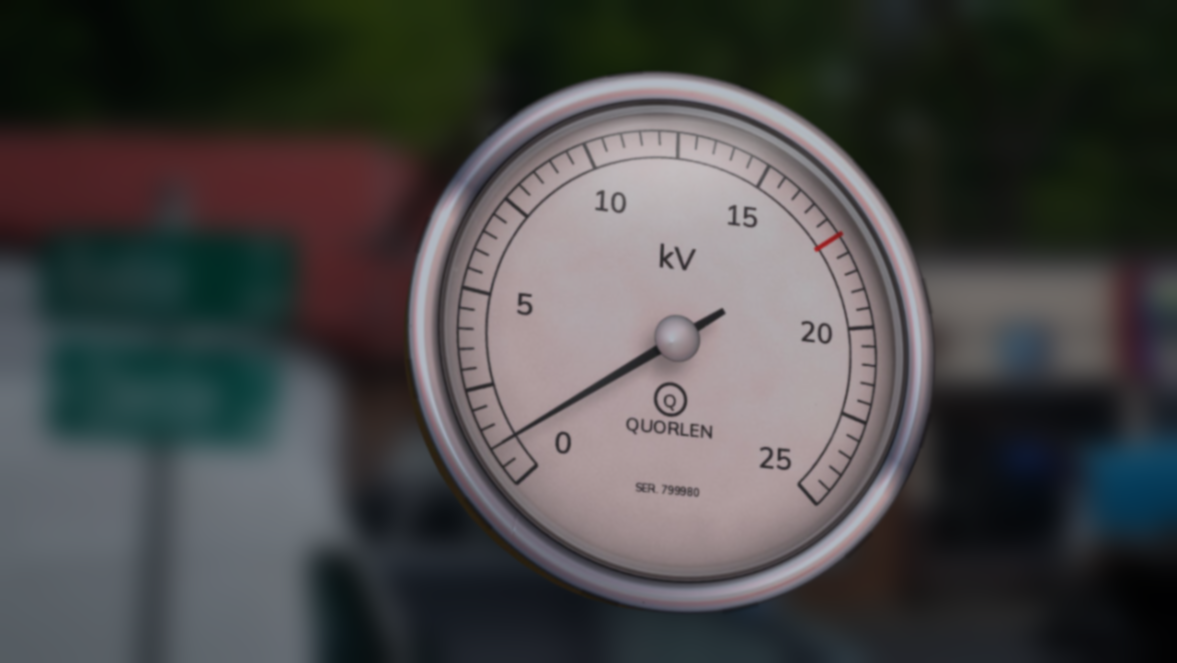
1 kV
